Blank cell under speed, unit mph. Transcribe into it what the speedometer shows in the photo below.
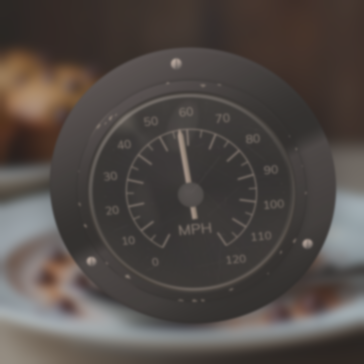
57.5 mph
